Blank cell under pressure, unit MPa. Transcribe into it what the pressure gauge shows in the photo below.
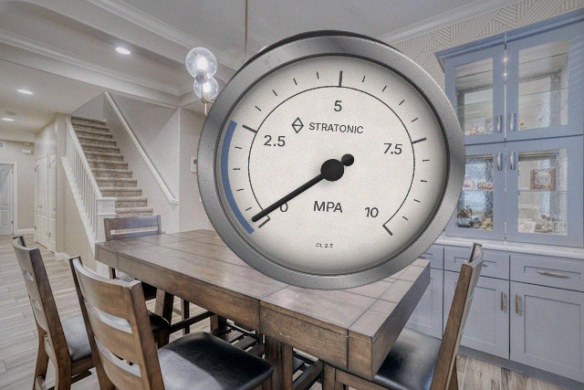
0.25 MPa
